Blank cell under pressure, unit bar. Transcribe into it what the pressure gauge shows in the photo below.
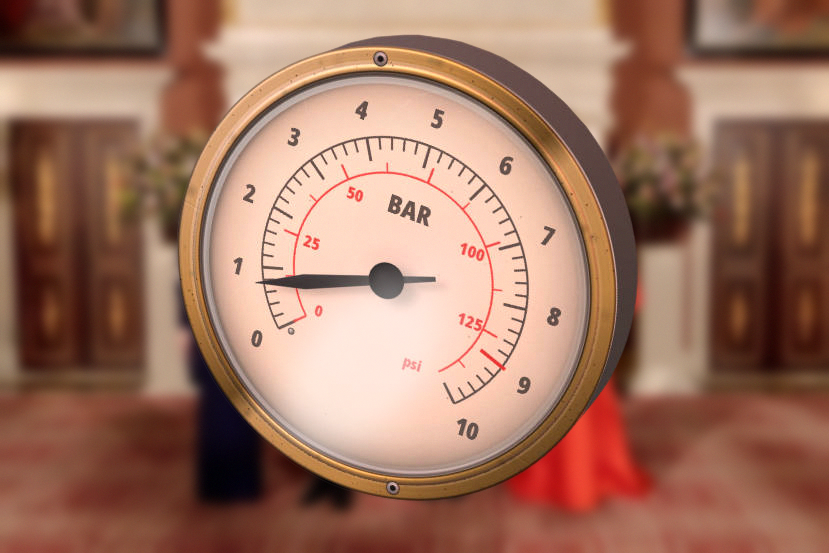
0.8 bar
